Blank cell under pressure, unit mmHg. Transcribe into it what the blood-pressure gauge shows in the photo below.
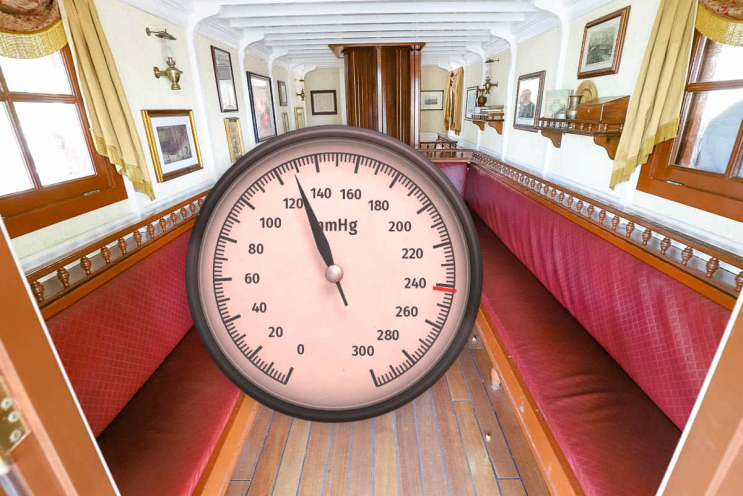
128 mmHg
